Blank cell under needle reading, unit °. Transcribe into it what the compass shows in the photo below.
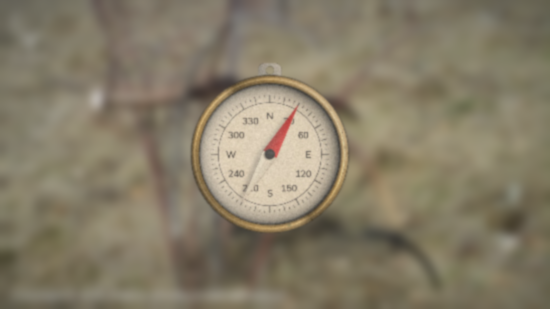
30 °
